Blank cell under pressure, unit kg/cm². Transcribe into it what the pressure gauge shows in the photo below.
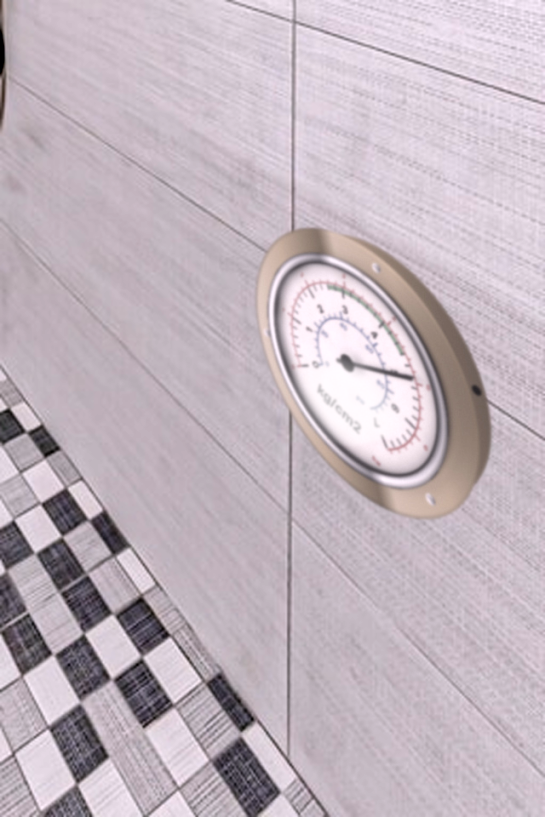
5 kg/cm²
